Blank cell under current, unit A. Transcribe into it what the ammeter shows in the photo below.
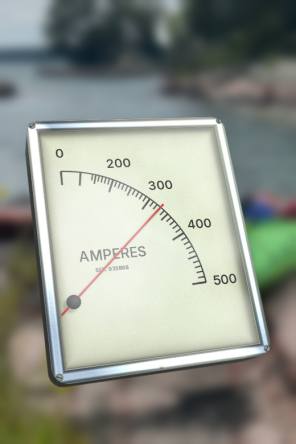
330 A
